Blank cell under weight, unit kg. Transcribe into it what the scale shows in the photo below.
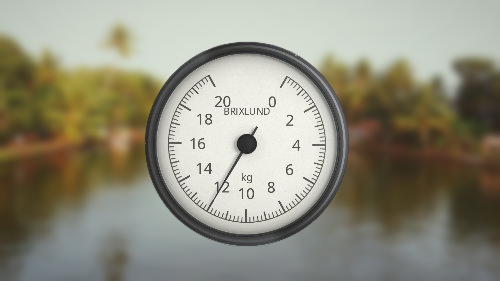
12 kg
